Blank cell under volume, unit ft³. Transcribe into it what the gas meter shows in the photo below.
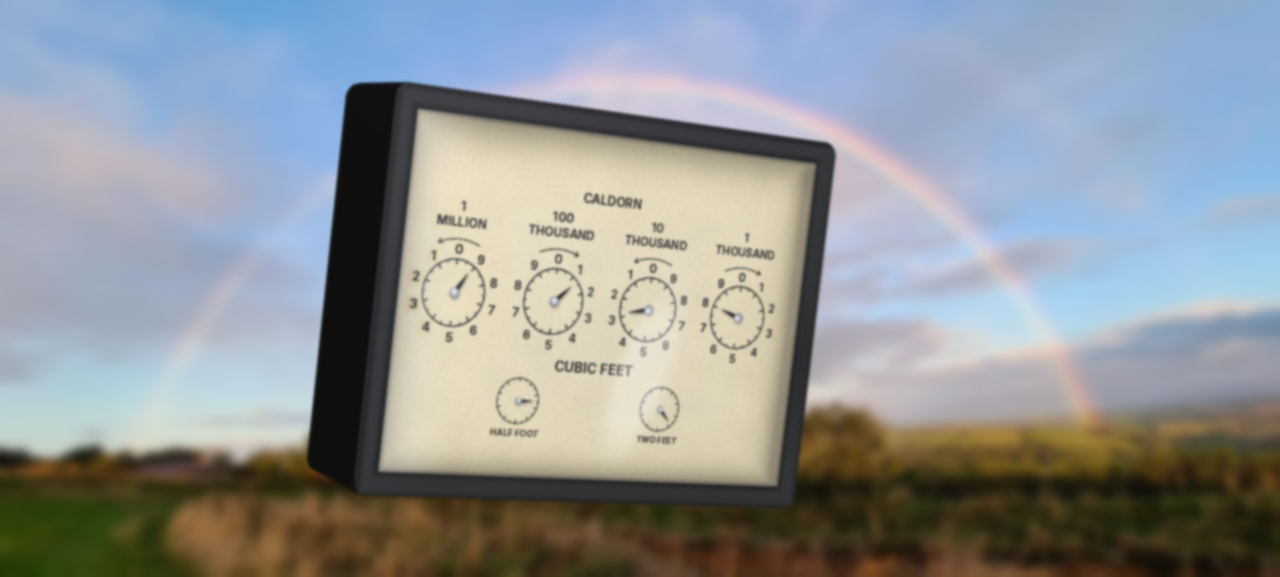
912800 ft³
